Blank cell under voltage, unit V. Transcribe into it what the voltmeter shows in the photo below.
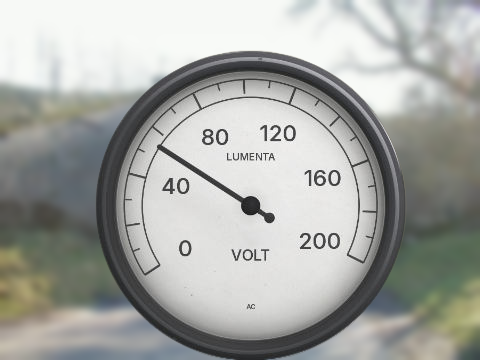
55 V
